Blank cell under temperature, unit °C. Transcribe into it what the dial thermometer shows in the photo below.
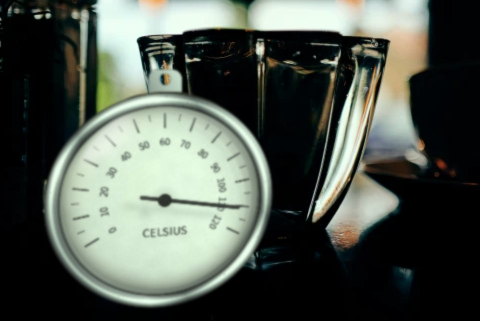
110 °C
